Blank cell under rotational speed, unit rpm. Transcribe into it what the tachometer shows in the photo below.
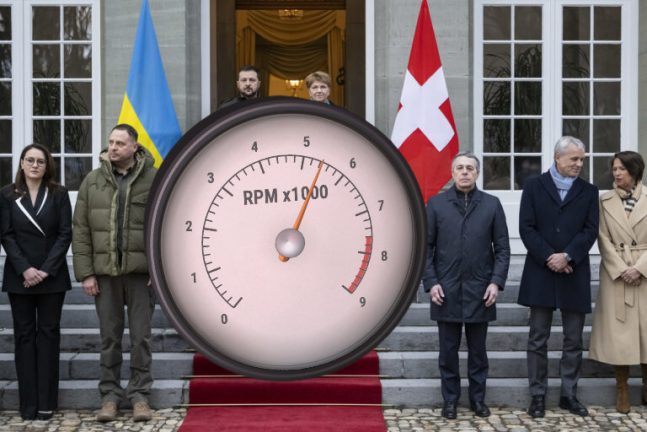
5400 rpm
